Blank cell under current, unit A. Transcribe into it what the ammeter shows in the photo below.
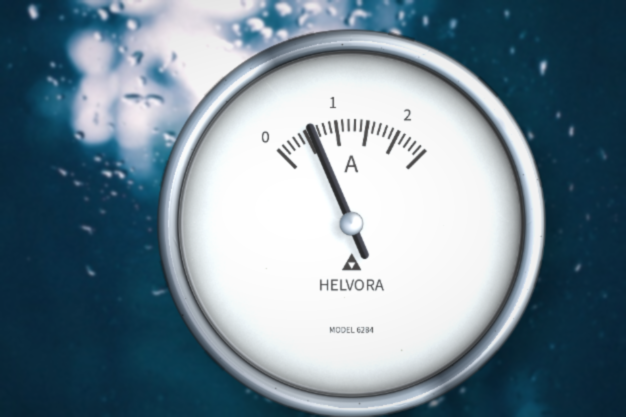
0.6 A
